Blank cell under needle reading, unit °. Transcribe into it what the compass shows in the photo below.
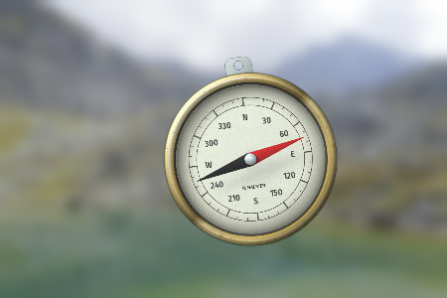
75 °
